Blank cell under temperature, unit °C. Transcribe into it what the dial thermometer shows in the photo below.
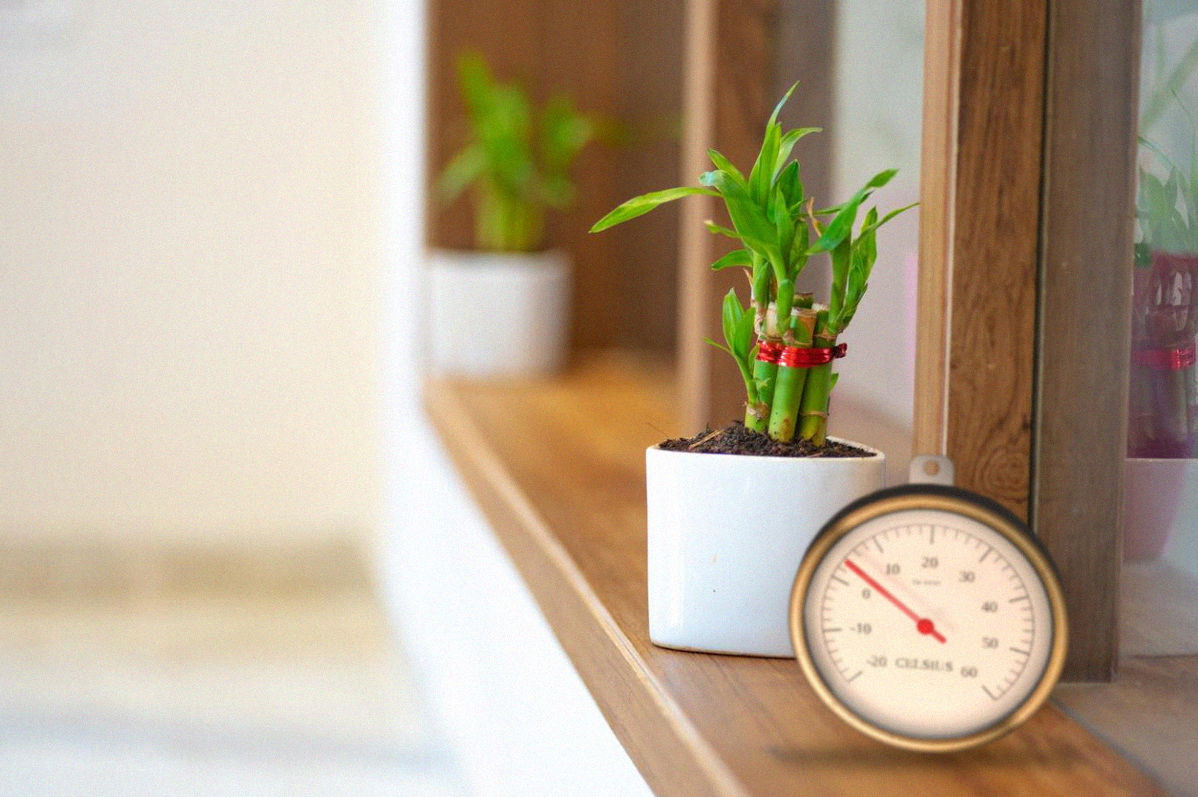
4 °C
